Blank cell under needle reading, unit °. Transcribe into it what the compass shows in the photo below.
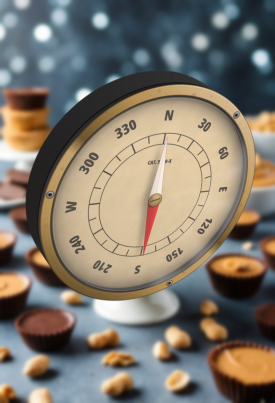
180 °
